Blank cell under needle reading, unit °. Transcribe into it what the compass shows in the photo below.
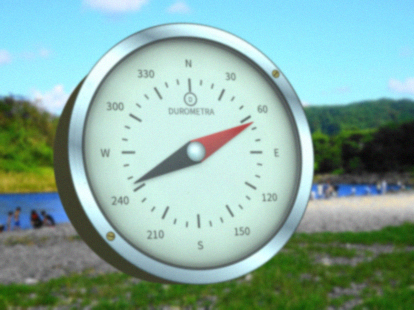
65 °
